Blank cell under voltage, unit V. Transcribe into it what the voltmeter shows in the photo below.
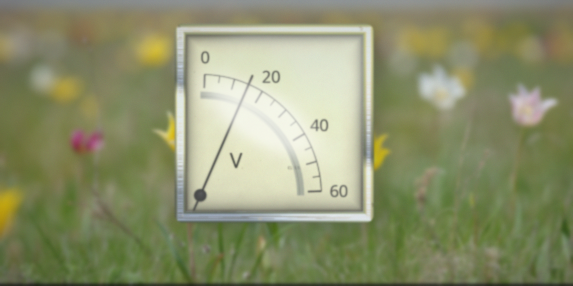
15 V
